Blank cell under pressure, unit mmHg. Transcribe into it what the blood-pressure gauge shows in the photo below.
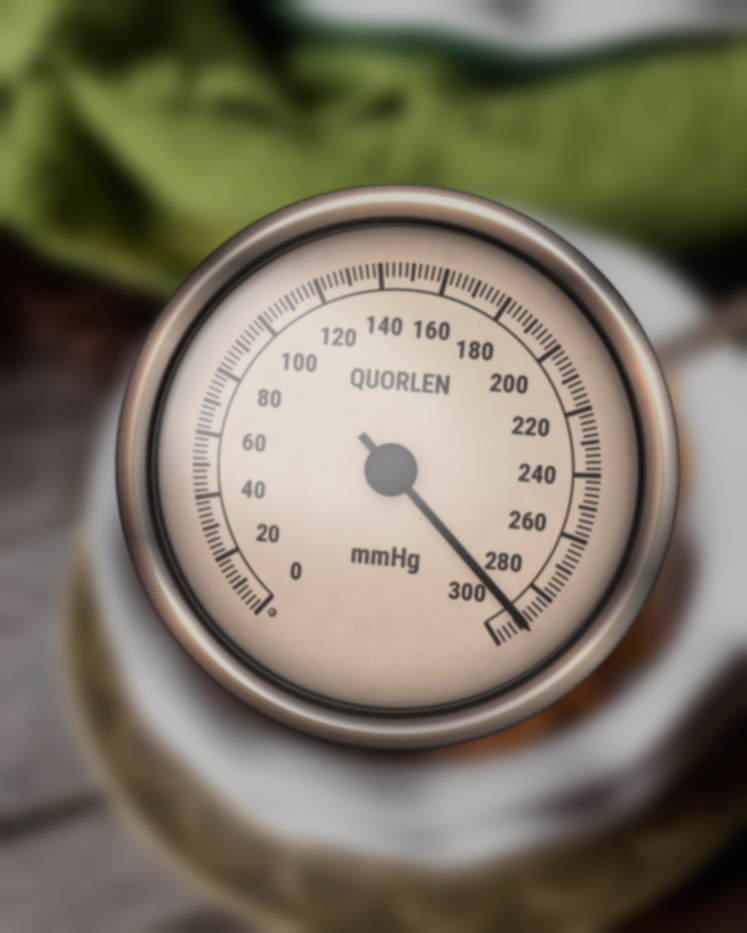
290 mmHg
